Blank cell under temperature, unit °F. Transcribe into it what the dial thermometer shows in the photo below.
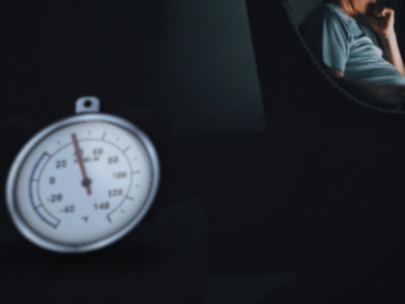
40 °F
